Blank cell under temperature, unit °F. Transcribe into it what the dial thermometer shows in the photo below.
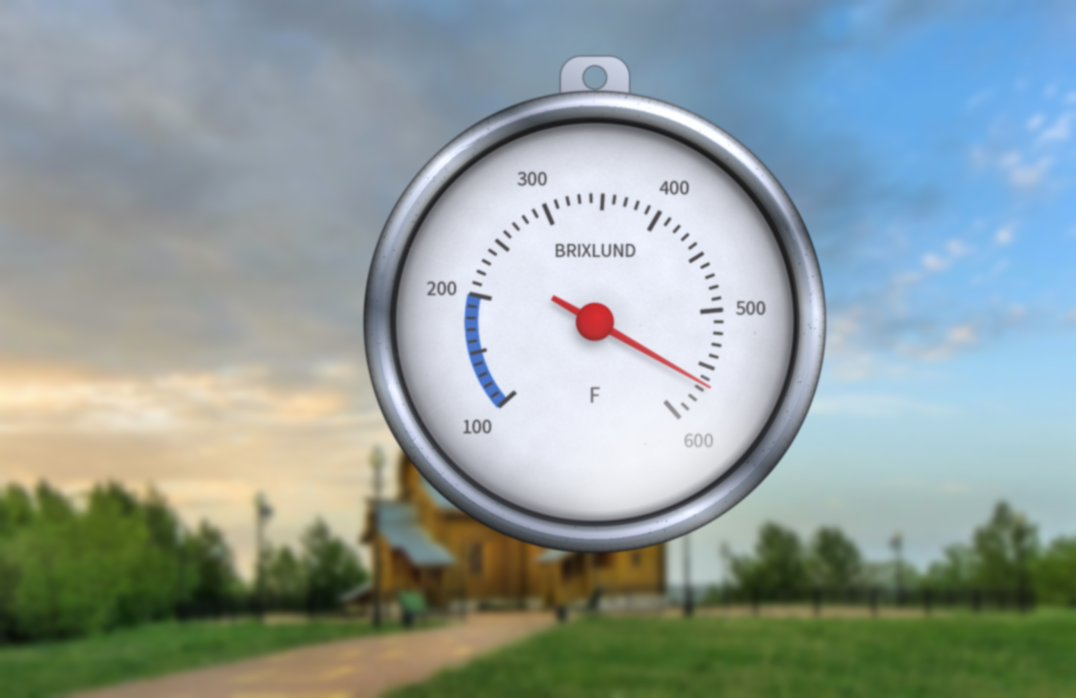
565 °F
